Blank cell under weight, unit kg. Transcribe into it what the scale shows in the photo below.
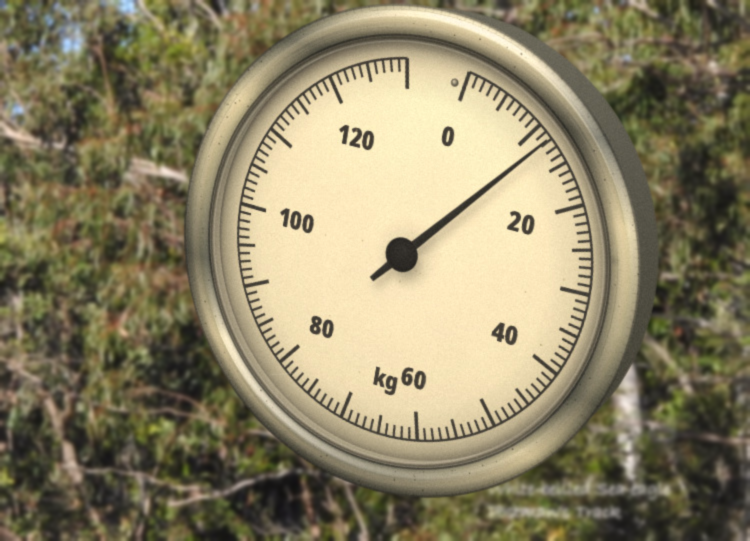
12 kg
